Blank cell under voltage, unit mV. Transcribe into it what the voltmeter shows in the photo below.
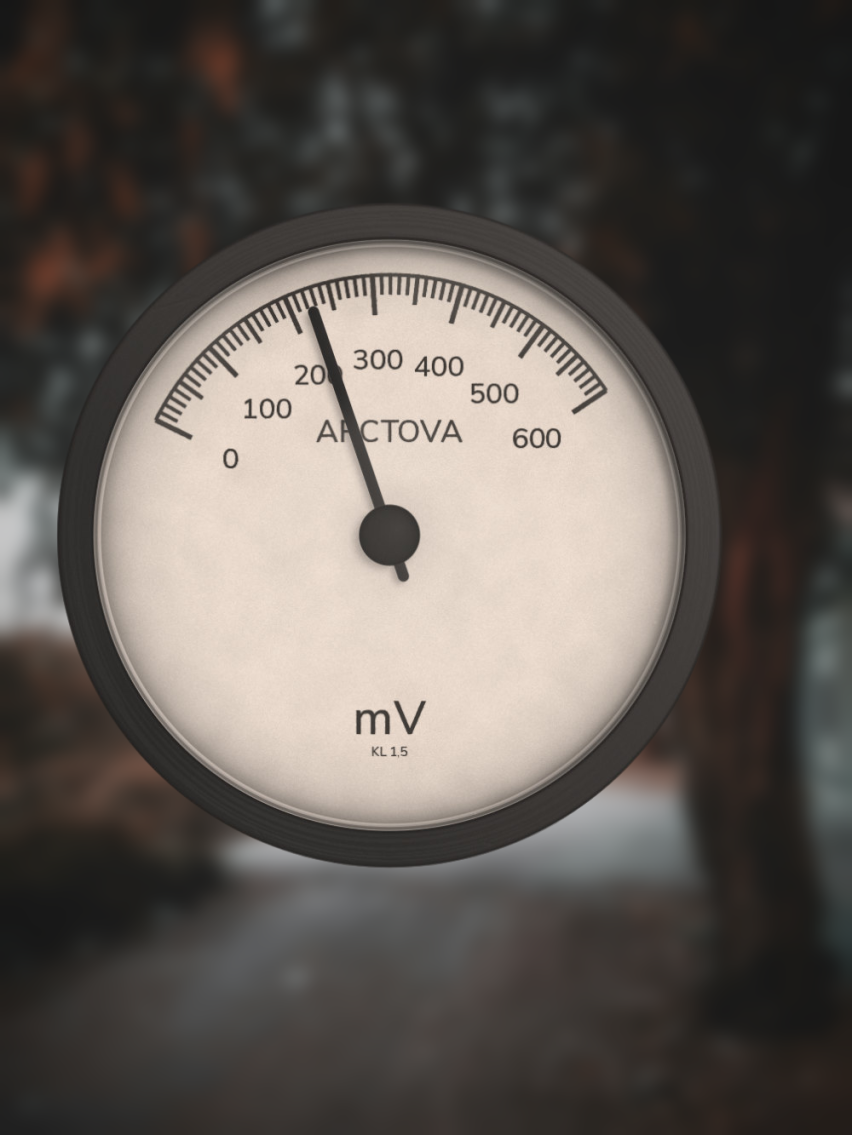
225 mV
